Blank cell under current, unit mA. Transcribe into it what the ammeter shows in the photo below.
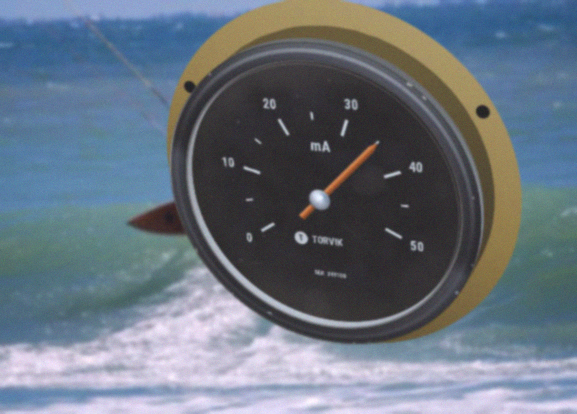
35 mA
